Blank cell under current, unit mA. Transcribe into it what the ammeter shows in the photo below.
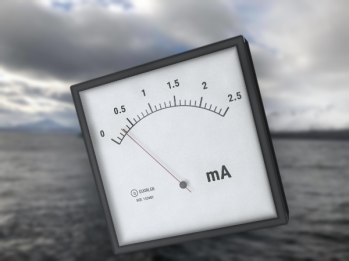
0.3 mA
